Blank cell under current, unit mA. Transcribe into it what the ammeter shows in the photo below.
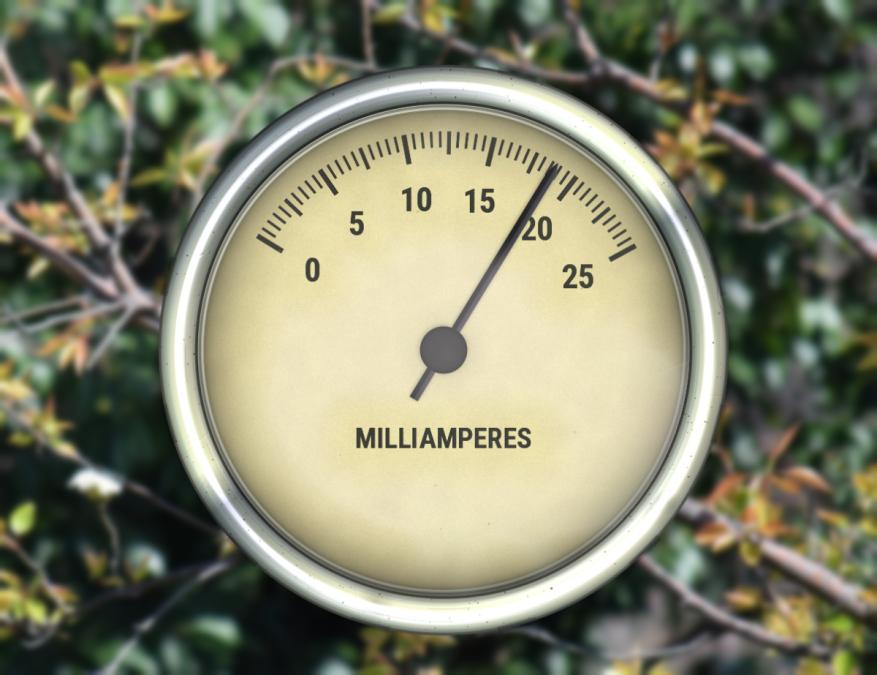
18.75 mA
